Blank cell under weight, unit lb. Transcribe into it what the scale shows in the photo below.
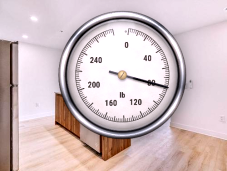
80 lb
